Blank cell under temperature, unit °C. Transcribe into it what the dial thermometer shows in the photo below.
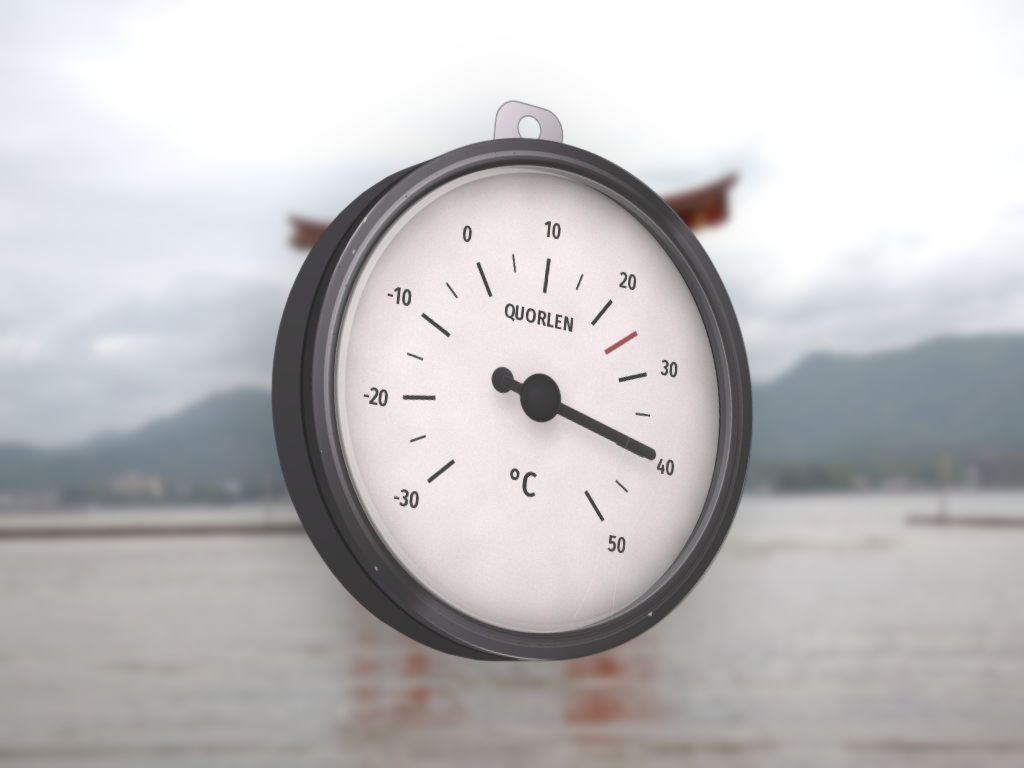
40 °C
